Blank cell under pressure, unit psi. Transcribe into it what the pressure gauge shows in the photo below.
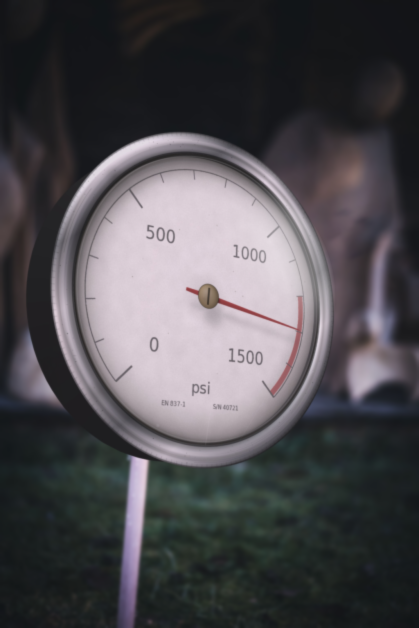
1300 psi
